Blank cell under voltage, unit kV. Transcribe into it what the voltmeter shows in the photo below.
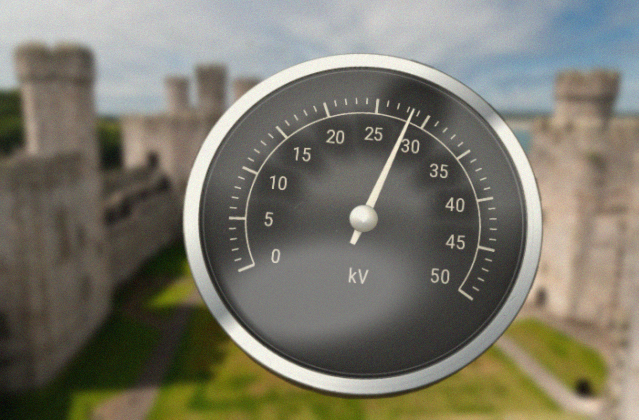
28.5 kV
